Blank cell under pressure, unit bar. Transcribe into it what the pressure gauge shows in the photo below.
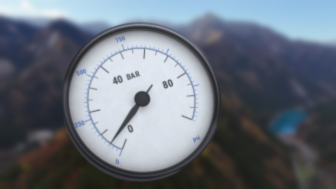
5 bar
